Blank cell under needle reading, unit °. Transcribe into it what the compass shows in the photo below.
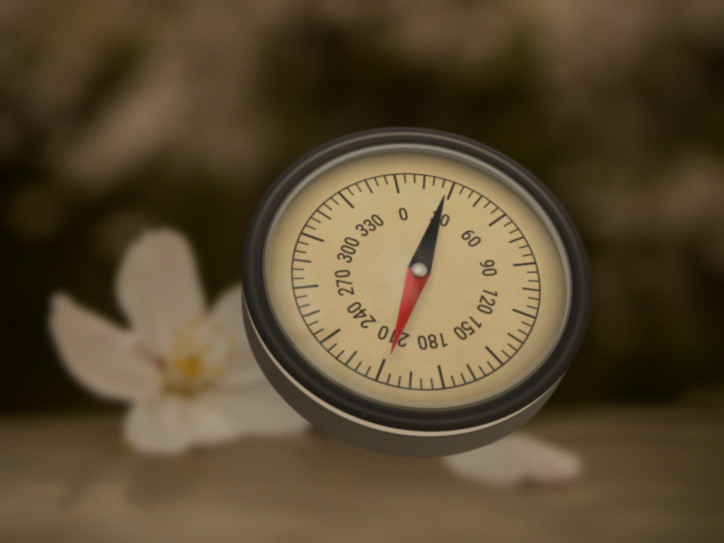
207.5 °
